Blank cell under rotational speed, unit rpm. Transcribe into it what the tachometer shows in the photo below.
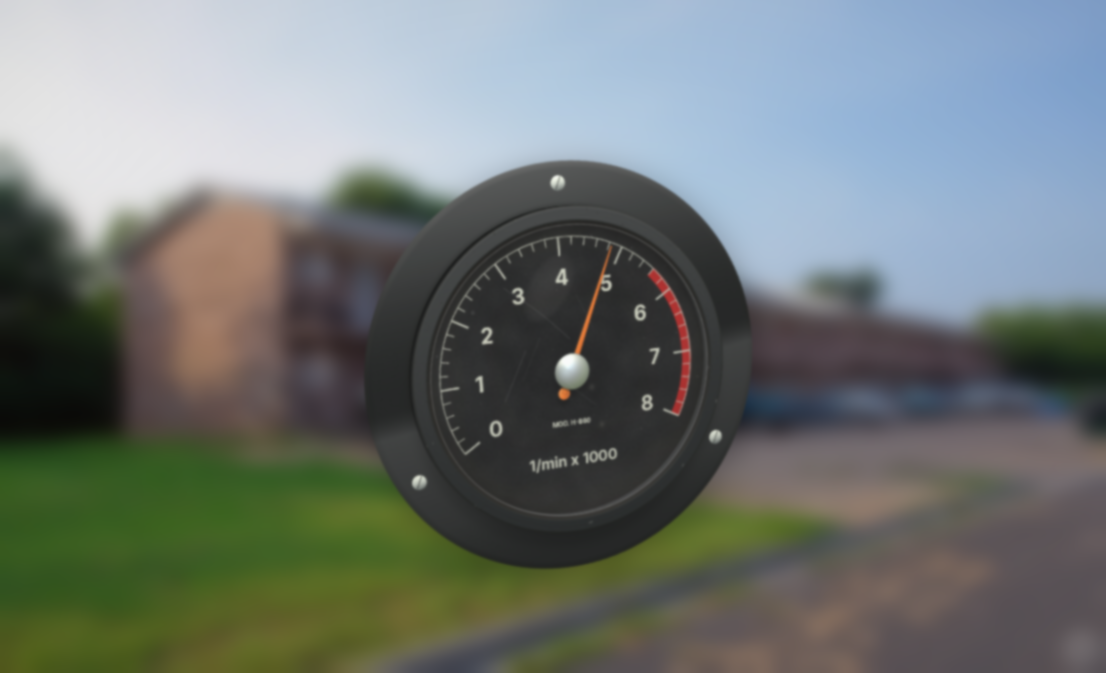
4800 rpm
